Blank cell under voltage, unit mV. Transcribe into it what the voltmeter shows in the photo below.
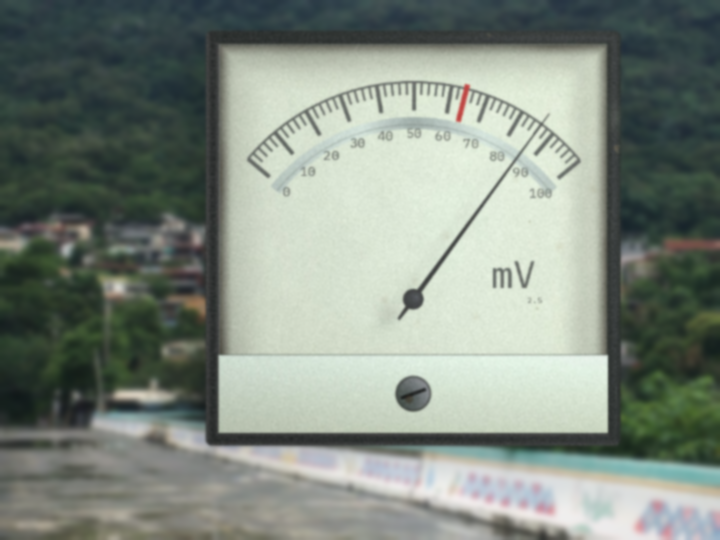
86 mV
